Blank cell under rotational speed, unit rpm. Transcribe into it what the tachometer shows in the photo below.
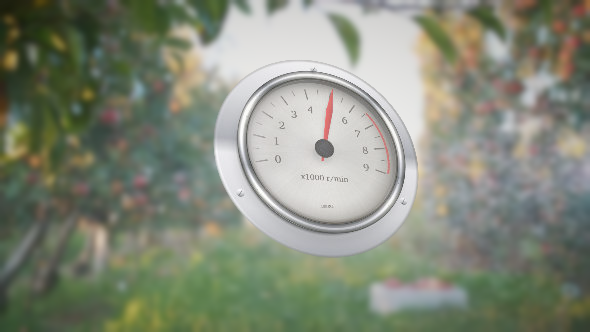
5000 rpm
